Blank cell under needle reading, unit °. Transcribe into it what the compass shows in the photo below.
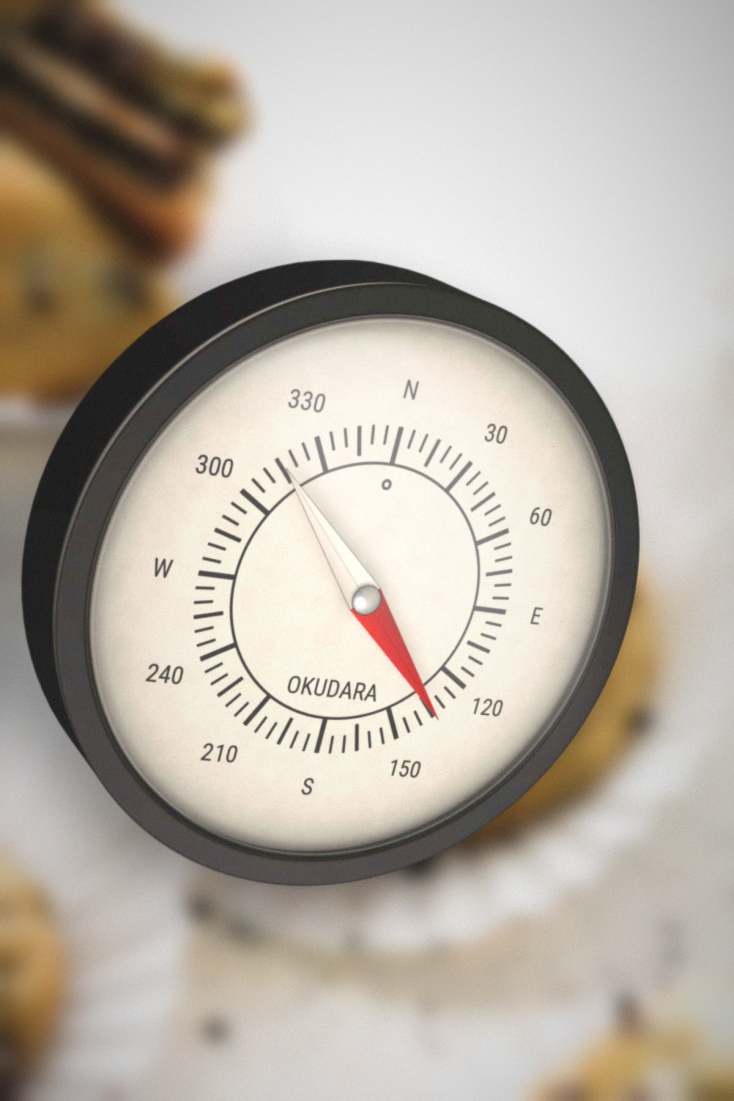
135 °
